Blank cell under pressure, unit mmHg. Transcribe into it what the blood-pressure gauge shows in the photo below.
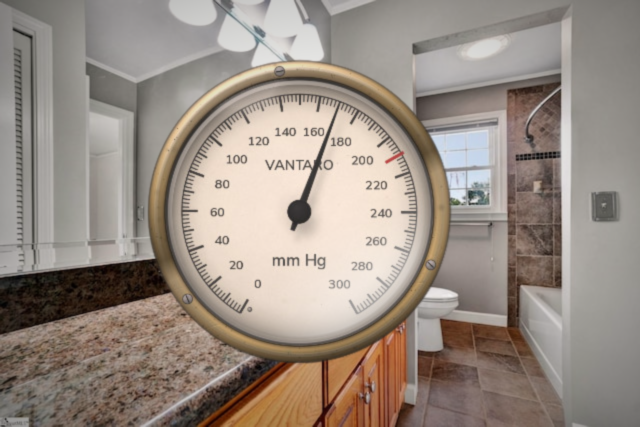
170 mmHg
